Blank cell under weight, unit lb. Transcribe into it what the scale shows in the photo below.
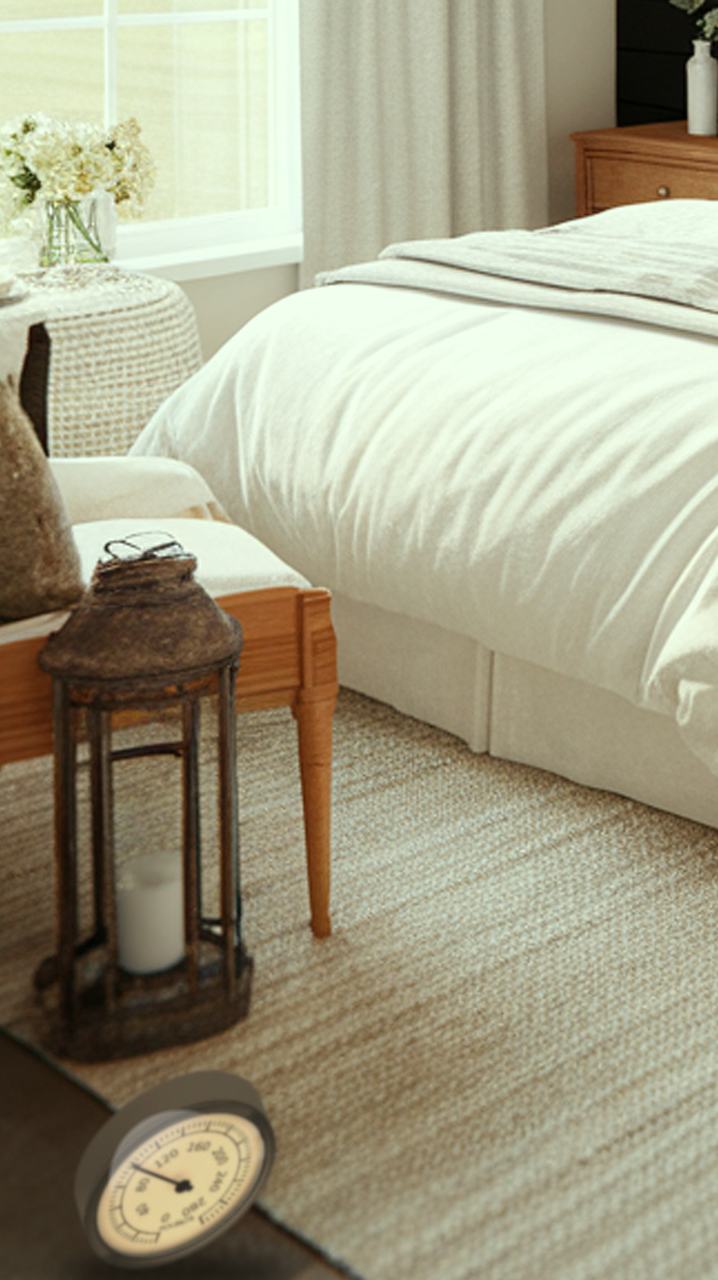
100 lb
